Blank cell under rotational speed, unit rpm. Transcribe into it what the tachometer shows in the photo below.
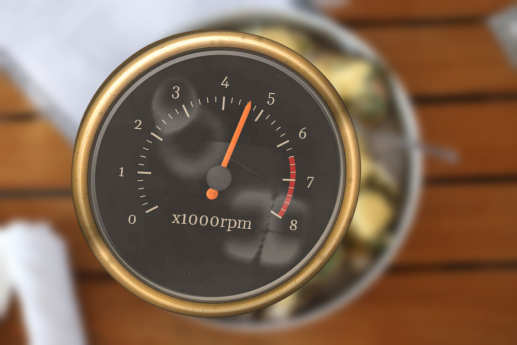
4600 rpm
